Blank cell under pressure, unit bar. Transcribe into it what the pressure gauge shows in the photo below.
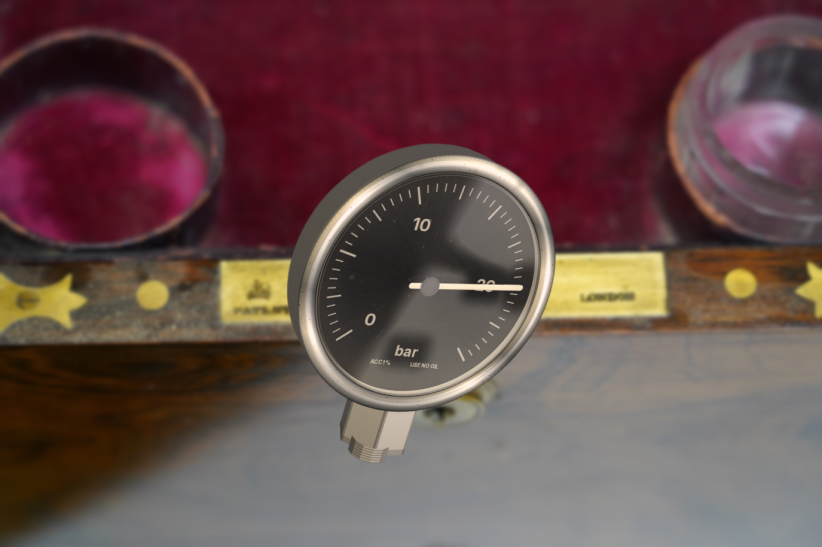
20 bar
